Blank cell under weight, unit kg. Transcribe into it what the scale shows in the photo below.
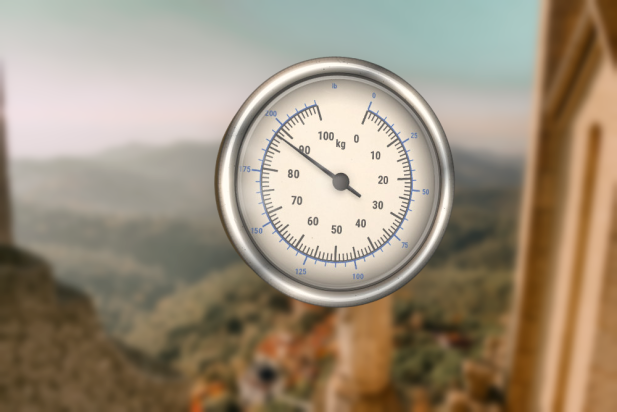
88 kg
